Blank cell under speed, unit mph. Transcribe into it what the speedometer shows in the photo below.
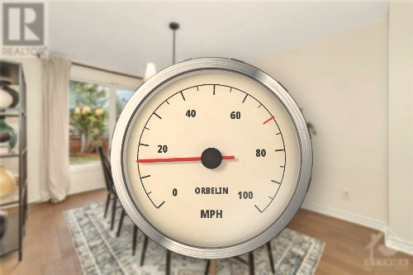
15 mph
